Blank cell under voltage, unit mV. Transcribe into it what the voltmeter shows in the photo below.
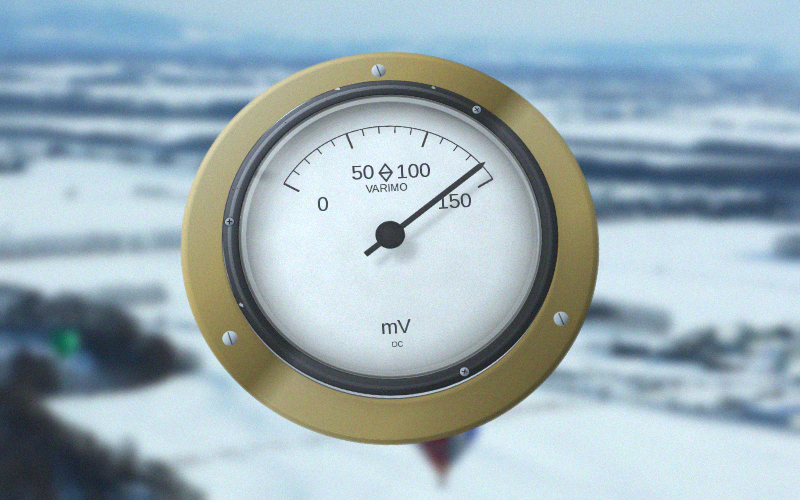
140 mV
